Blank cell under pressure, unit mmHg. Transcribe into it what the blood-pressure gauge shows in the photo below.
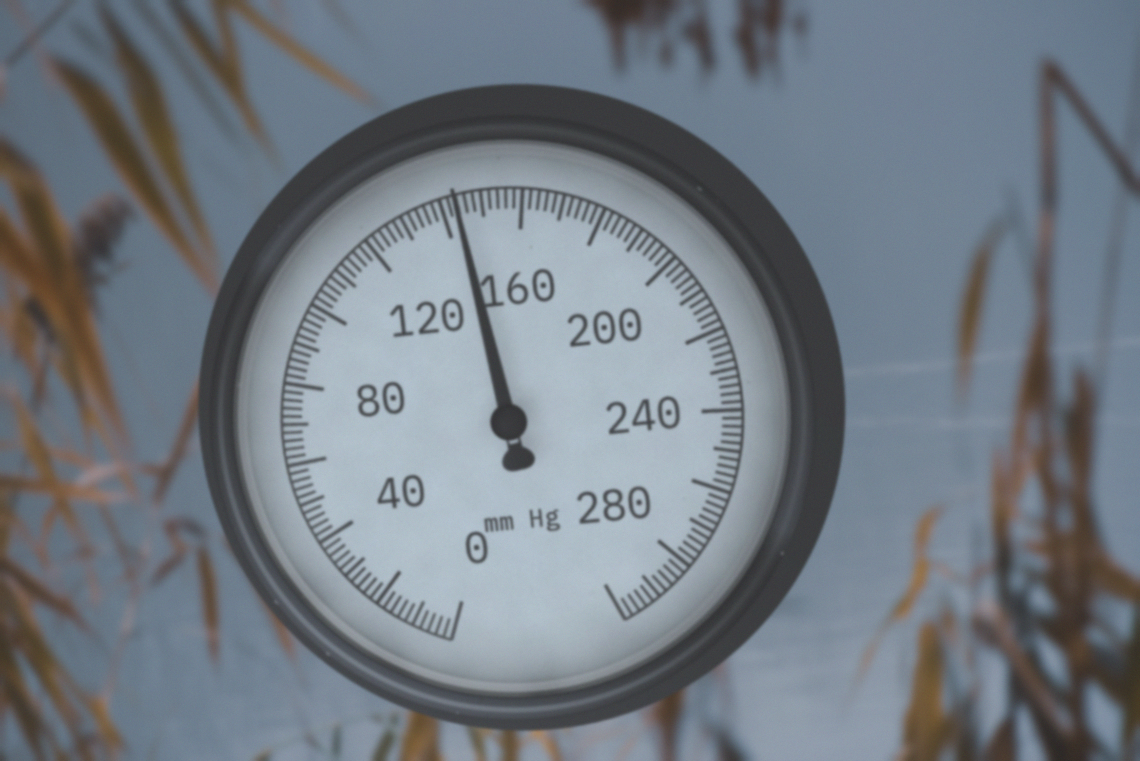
144 mmHg
